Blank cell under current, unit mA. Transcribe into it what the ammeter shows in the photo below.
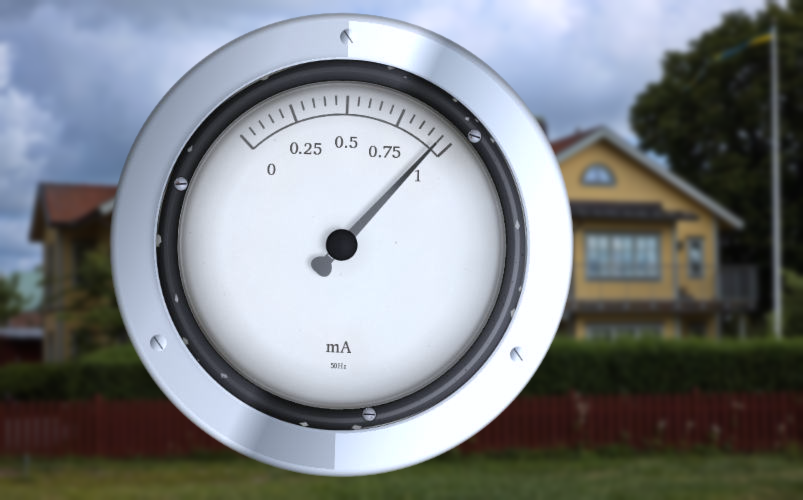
0.95 mA
